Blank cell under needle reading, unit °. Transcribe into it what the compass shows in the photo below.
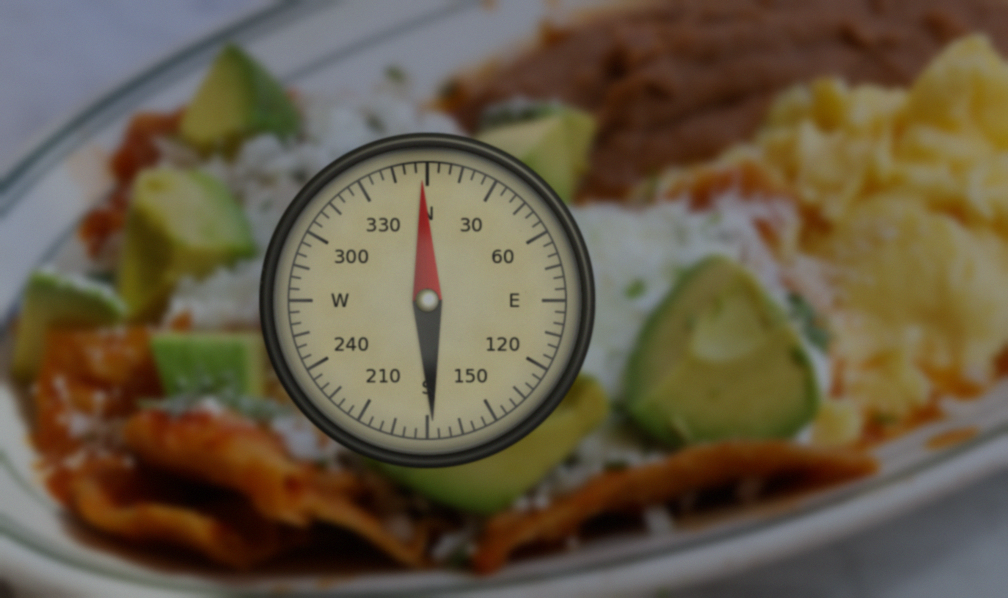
357.5 °
